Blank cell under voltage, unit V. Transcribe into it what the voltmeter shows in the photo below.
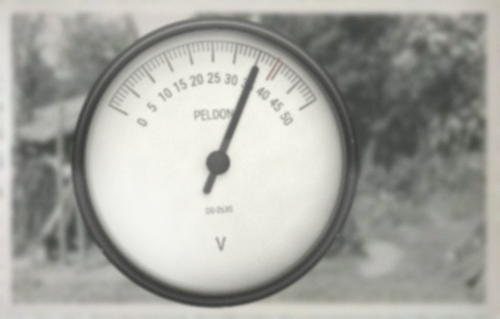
35 V
